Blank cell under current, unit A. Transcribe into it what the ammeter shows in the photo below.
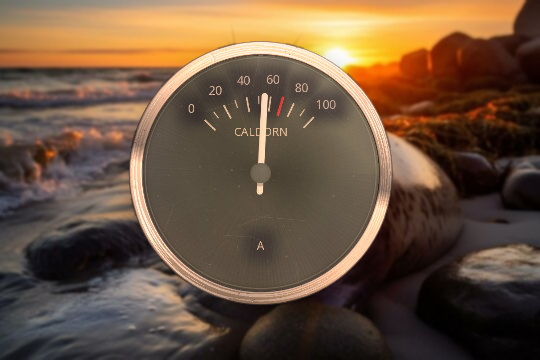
55 A
